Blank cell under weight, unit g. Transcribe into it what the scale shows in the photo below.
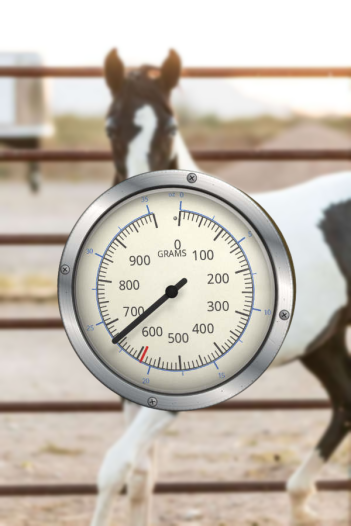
660 g
